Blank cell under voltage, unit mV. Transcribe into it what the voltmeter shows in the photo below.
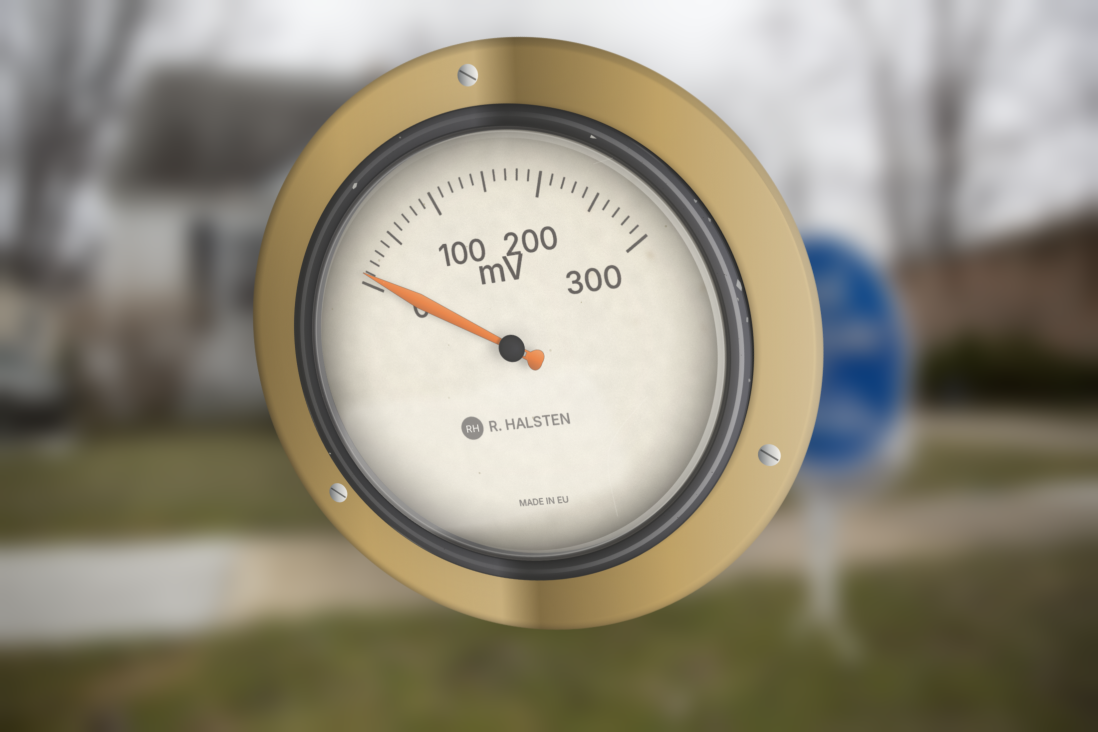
10 mV
